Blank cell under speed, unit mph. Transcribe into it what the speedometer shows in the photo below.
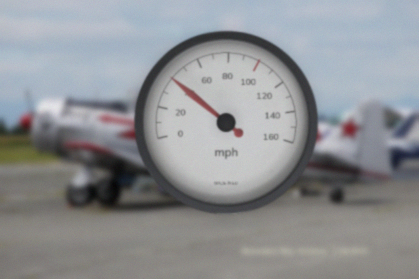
40 mph
